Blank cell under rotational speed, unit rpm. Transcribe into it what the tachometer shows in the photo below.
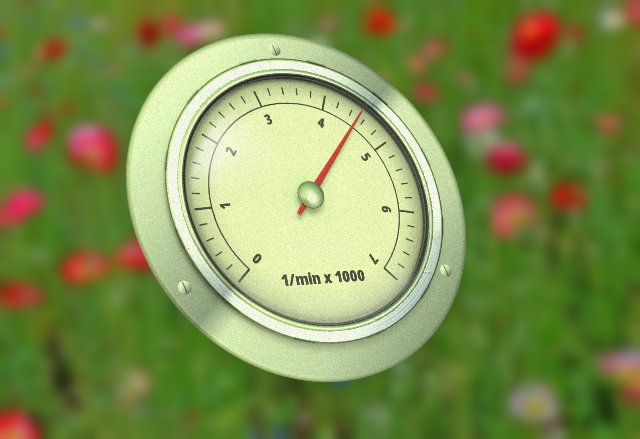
4500 rpm
